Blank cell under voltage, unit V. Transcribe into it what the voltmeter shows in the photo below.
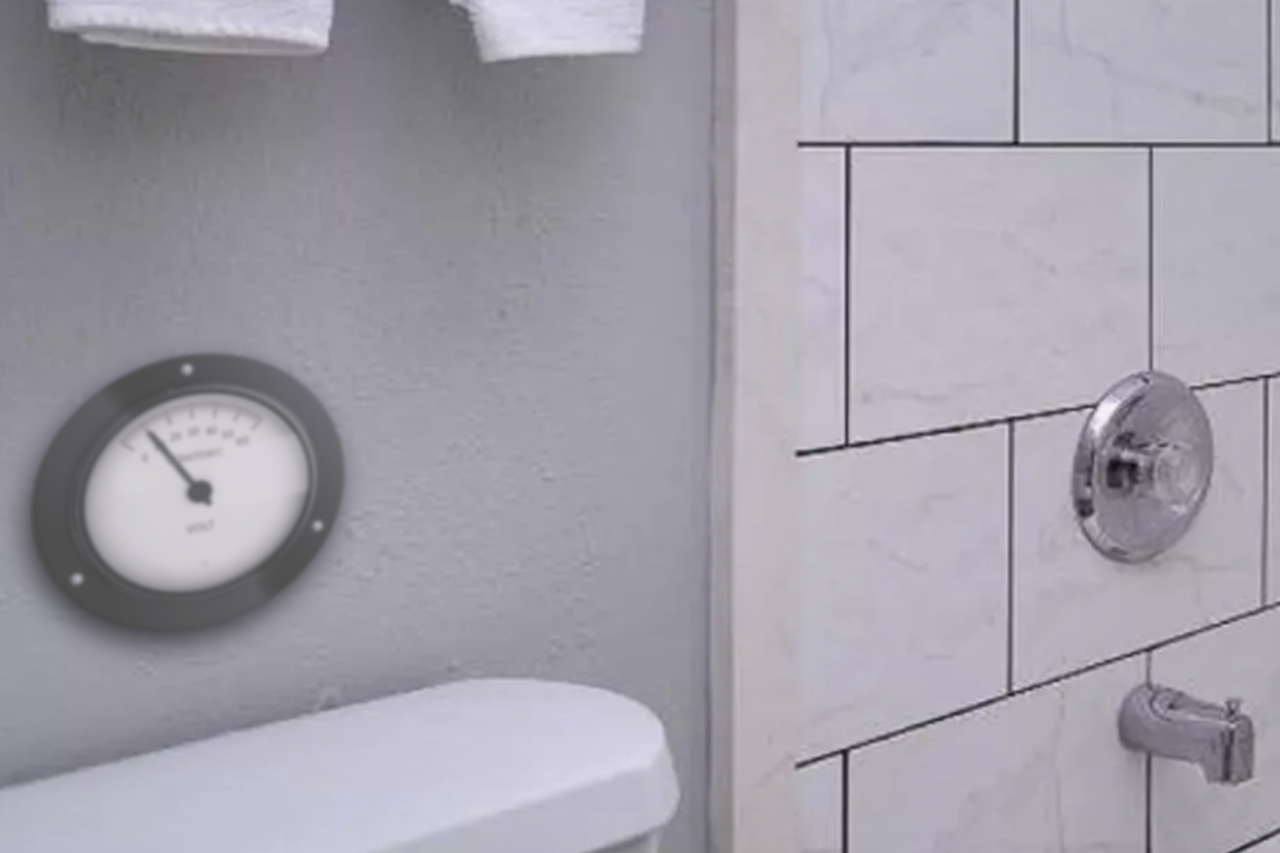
10 V
